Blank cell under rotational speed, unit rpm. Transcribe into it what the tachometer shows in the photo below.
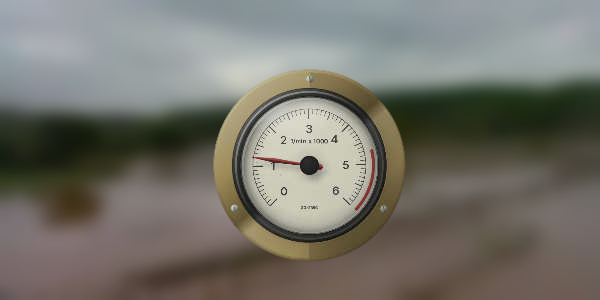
1200 rpm
